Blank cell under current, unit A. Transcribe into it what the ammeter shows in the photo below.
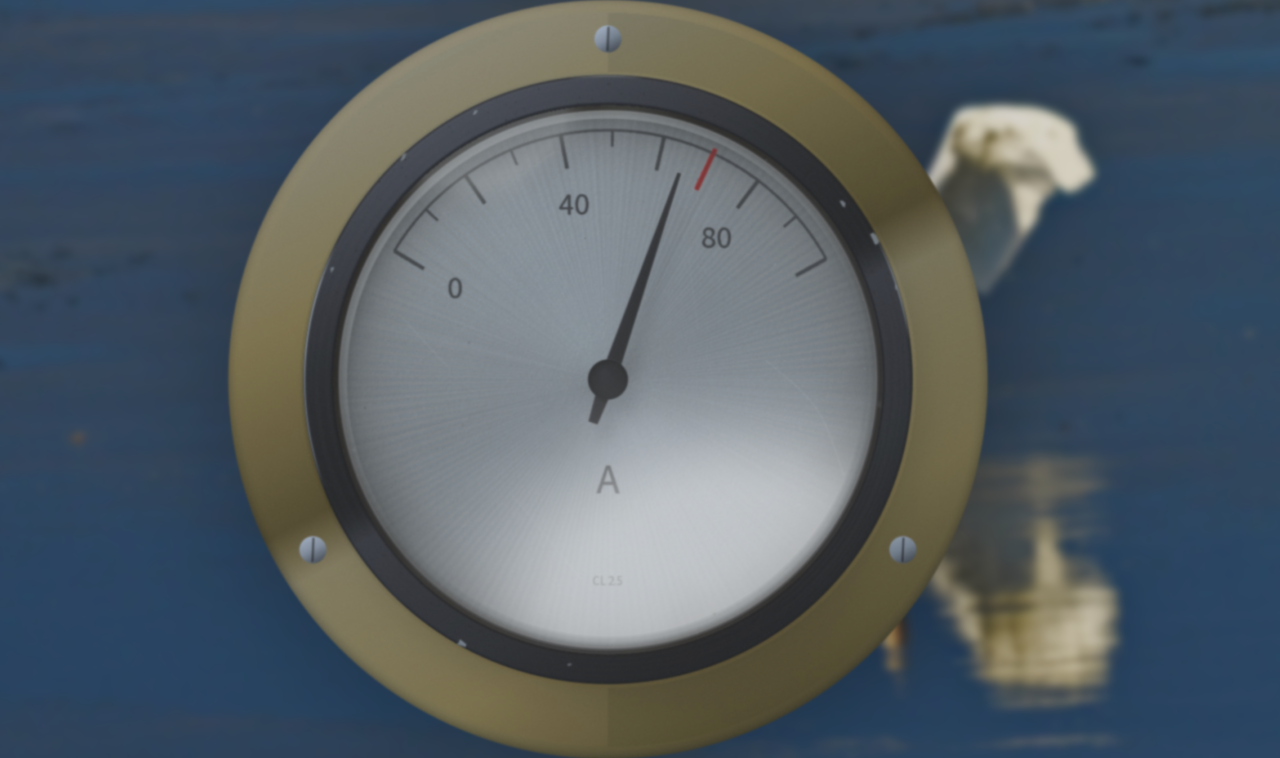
65 A
